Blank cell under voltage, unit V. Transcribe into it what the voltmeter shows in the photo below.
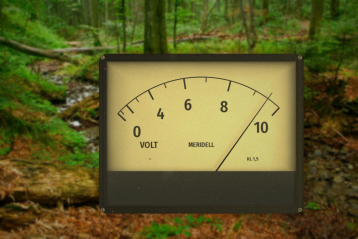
9.5 V
